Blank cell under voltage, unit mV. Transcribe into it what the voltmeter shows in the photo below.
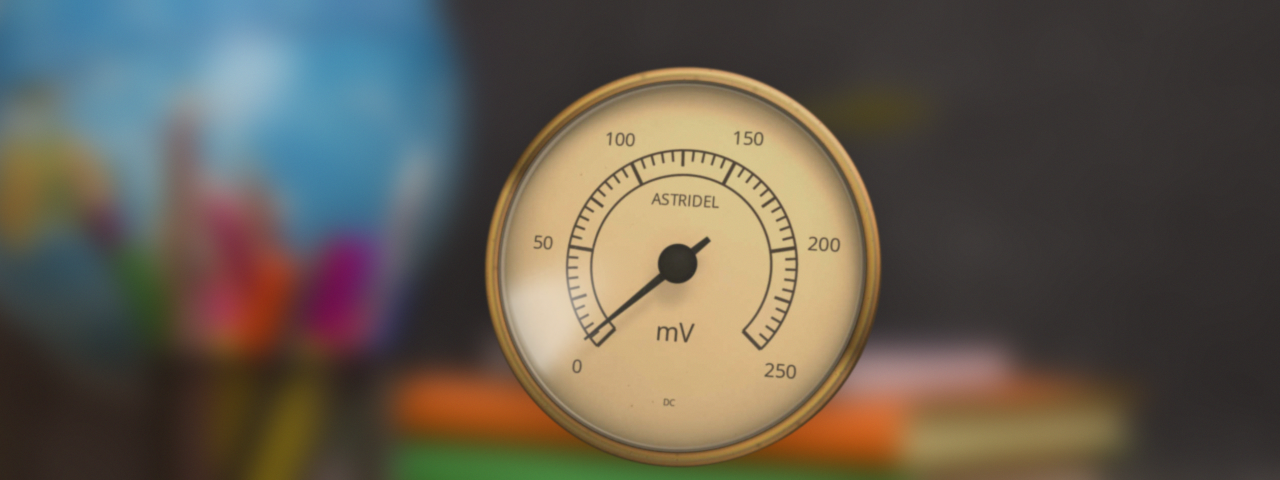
5 mV
